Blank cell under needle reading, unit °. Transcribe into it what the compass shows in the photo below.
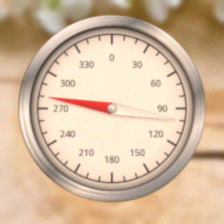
280 °
